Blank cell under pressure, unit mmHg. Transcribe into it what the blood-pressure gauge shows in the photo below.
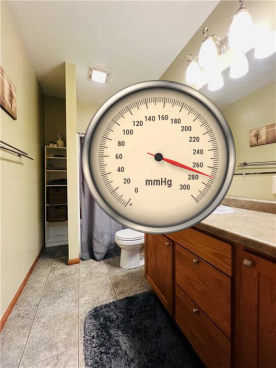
270 mmHg
